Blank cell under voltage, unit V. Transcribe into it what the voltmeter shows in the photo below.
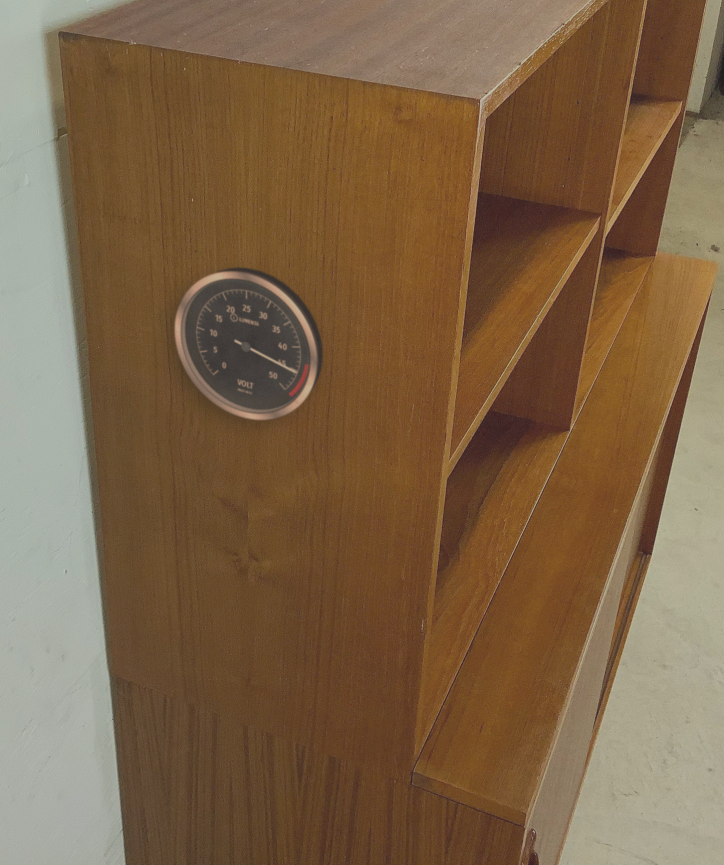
45 V
